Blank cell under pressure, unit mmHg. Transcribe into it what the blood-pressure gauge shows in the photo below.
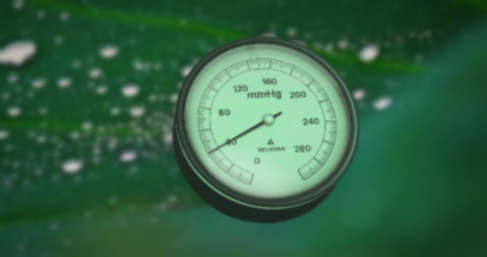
40 mmHg
